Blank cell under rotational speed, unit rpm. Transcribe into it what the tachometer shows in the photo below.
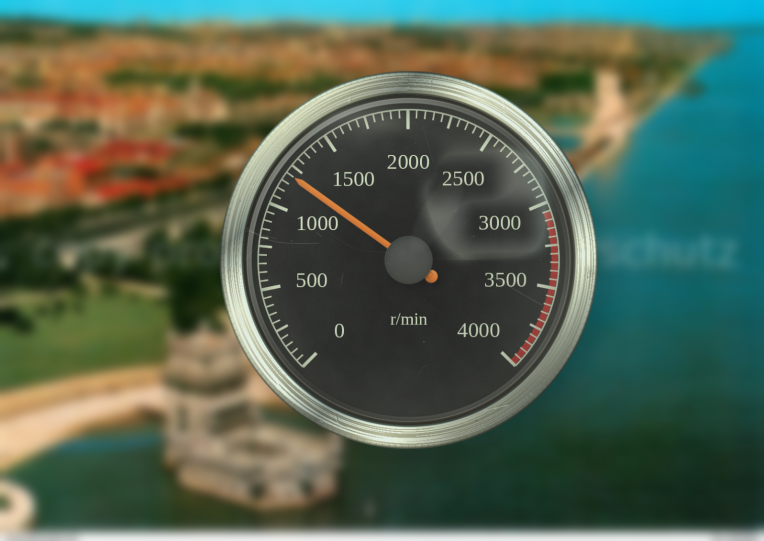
1200 rpm
